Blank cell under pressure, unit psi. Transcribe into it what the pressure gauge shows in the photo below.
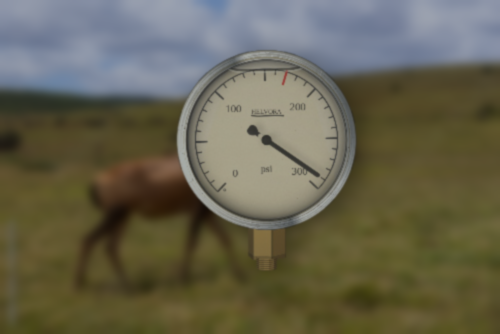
290 psi
